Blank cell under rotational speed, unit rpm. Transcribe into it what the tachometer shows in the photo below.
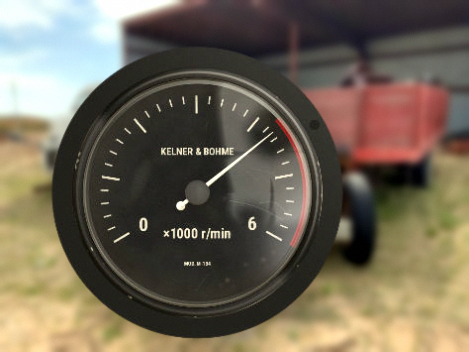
4300 rpm
